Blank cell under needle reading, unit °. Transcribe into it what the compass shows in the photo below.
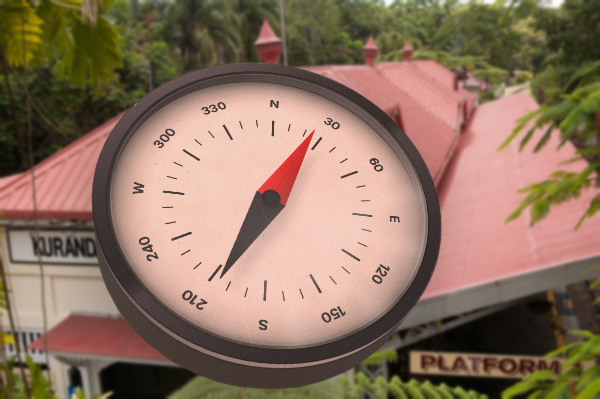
25 °
